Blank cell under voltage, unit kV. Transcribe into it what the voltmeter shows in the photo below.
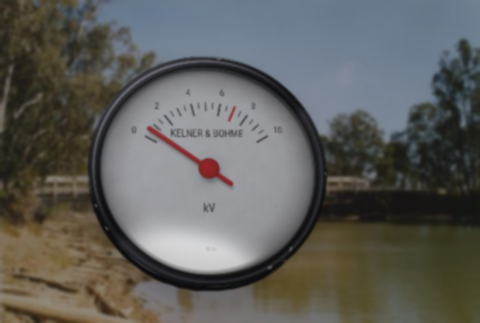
0.5 kV
